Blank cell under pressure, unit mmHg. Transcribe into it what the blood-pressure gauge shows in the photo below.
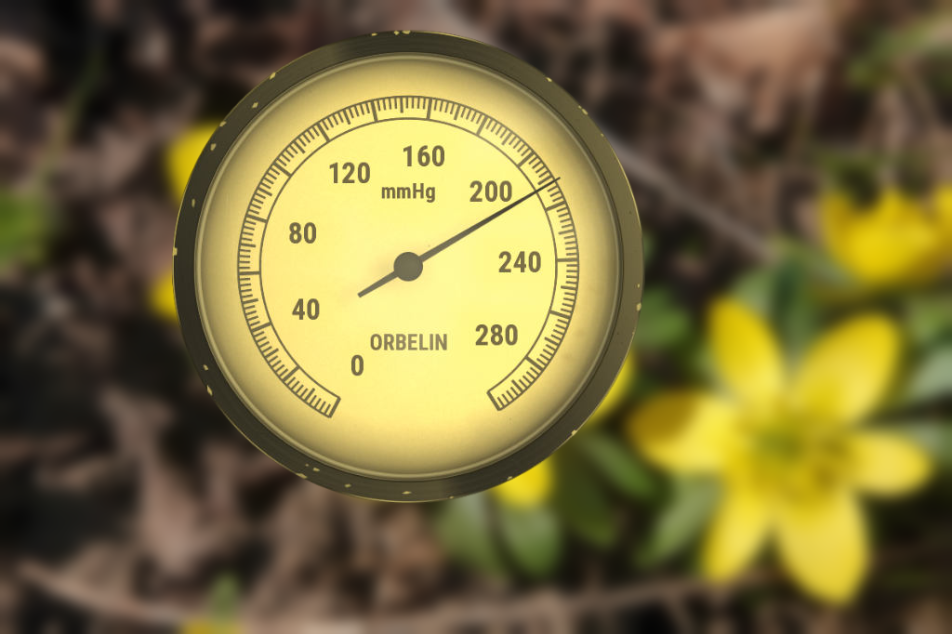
212 mmHg
